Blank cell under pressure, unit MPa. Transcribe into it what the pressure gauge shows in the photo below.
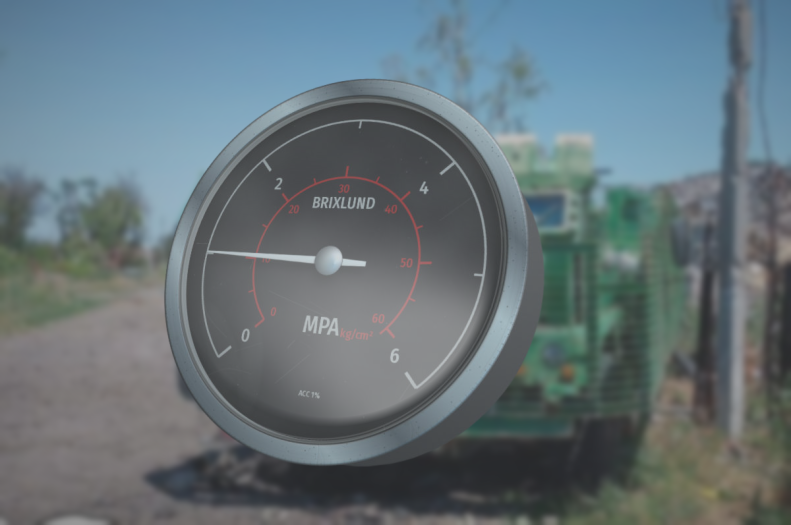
1 MPa
